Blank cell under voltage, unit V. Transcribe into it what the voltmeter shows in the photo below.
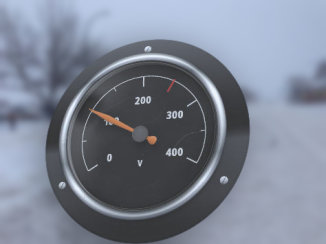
100 V
